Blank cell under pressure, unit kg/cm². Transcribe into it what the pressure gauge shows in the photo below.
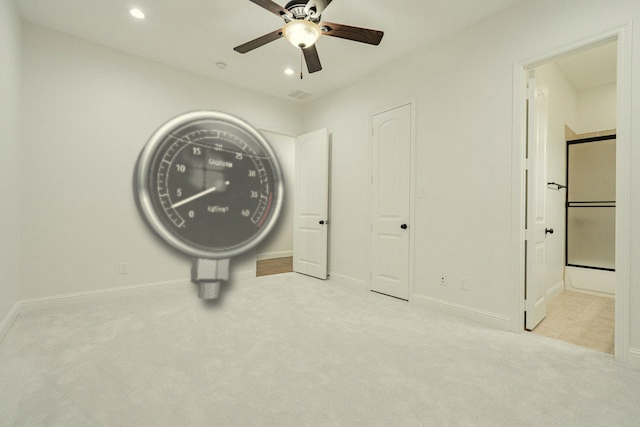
3 kg/cm²
